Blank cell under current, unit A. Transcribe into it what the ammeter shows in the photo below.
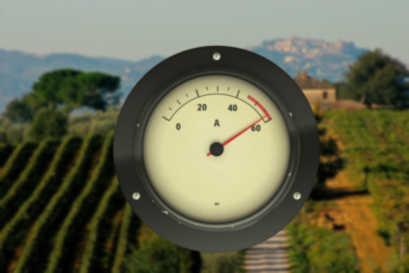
57.5 A
